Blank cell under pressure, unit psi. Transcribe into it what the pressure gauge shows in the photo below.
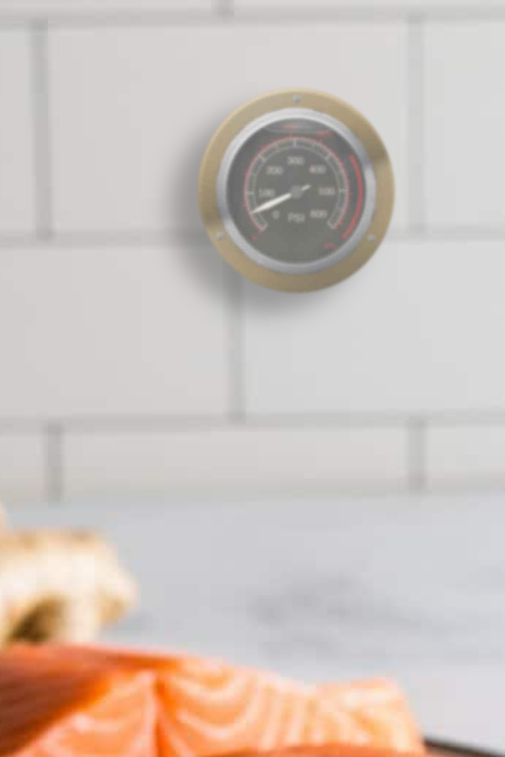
50 psi
